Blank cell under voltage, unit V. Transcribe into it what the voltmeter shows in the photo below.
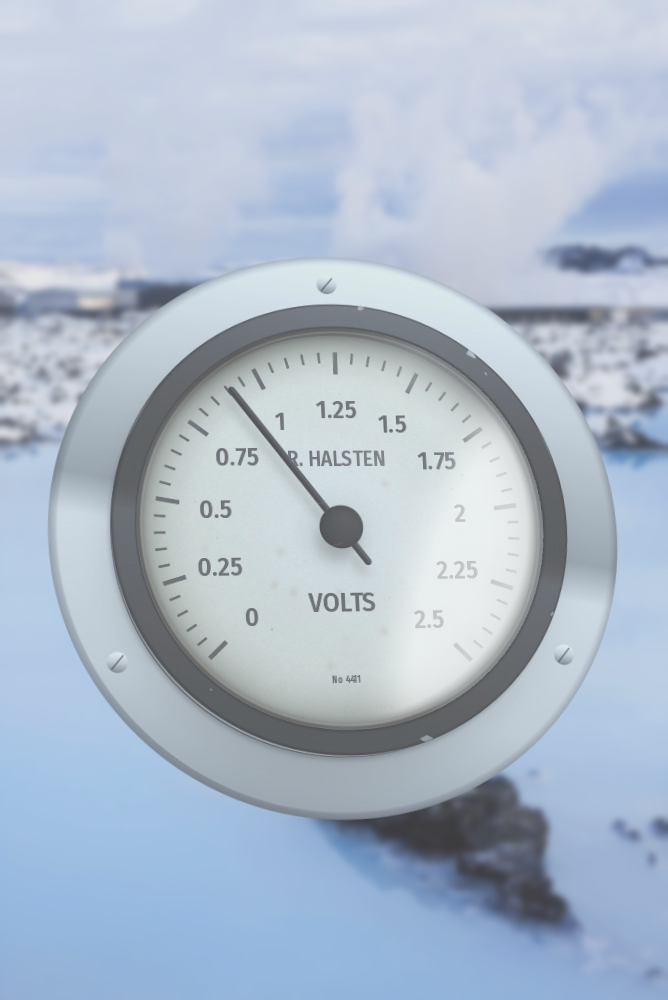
0.9 V
